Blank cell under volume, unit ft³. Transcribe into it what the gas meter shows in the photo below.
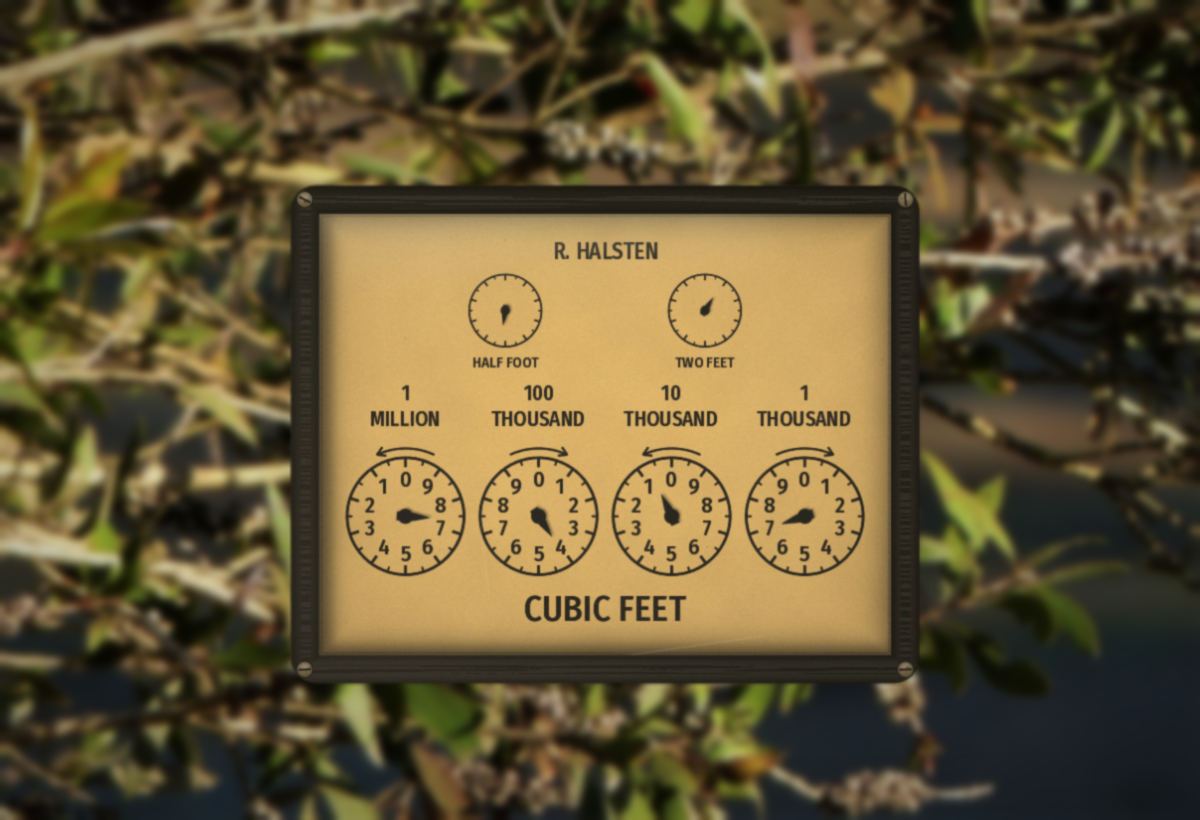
740700 ft³
